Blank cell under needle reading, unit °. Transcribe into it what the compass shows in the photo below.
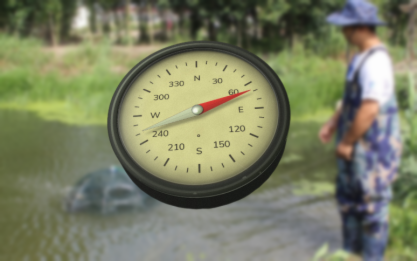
70 °
